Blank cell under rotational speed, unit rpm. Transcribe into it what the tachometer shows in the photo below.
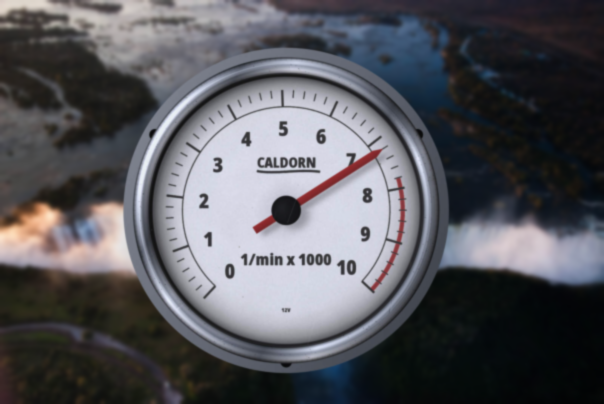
7200 rpm
